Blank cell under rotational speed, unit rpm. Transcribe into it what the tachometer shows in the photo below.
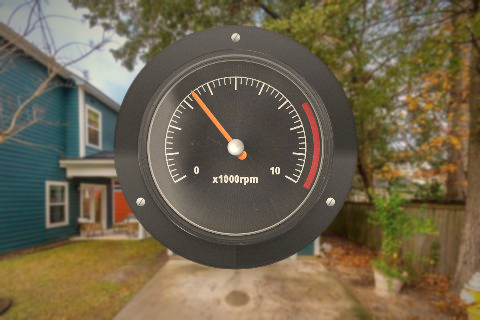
3400 rpm
